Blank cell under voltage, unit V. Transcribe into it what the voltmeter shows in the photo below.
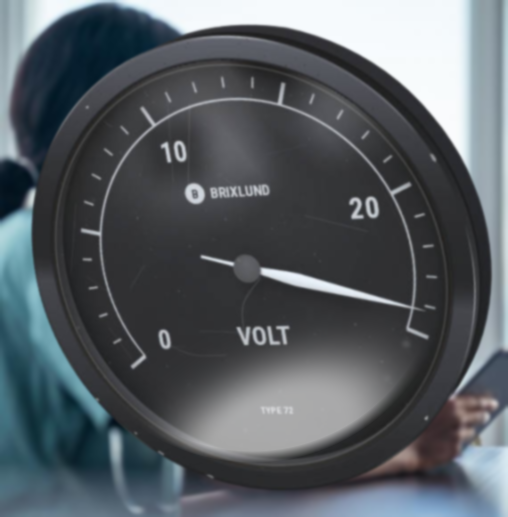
24 V
